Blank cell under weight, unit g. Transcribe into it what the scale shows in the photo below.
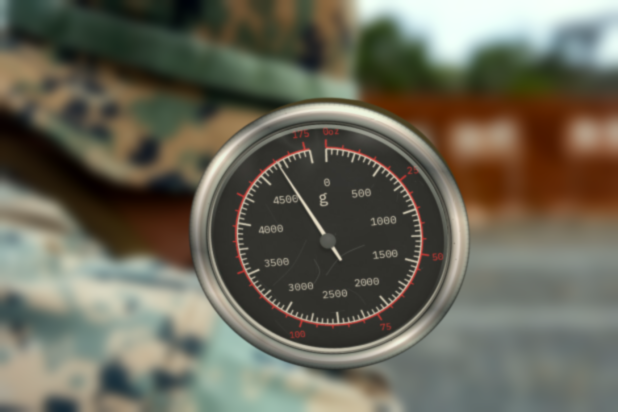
4700 g
